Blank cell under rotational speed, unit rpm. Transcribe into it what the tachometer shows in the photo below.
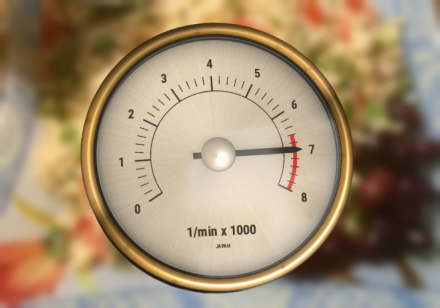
7000 rpm
